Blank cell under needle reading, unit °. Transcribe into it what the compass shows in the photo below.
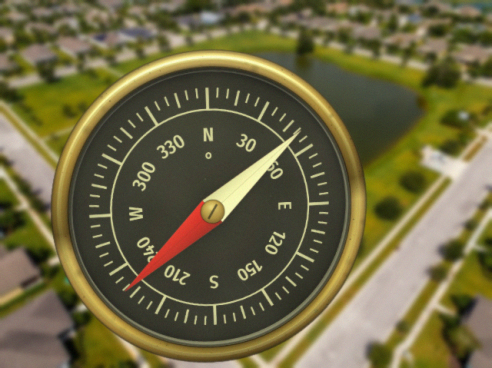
230 °
